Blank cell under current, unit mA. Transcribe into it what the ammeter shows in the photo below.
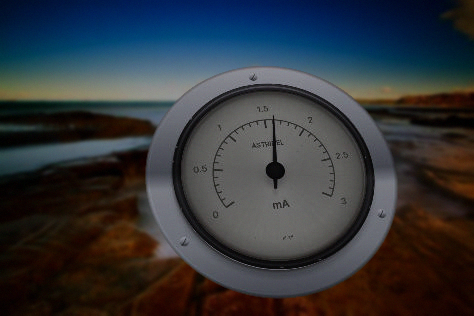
1.6 mA
